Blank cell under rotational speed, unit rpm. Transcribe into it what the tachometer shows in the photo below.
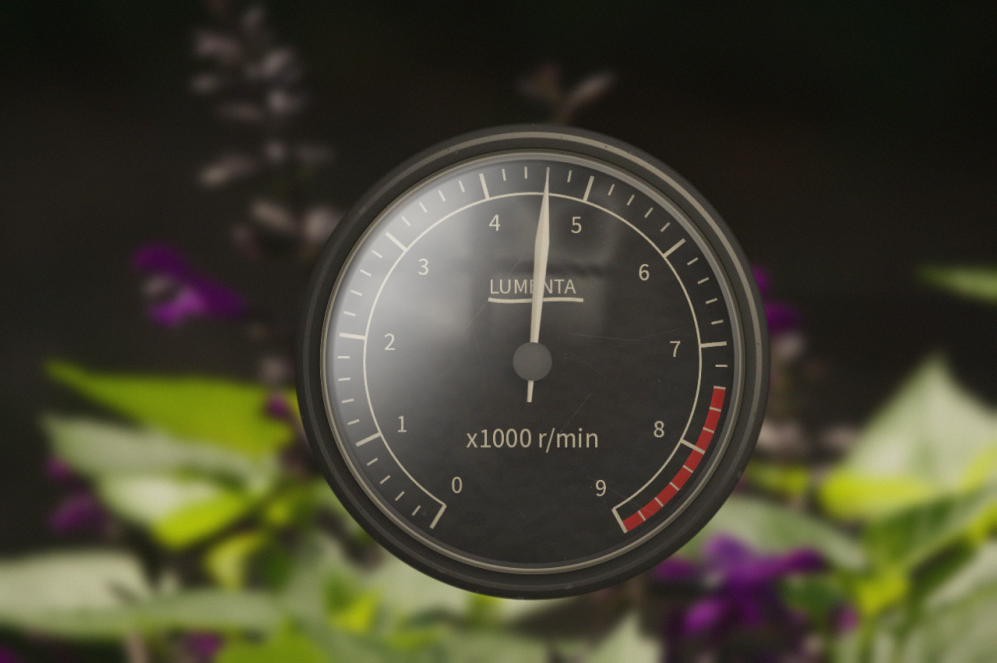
4600 rpm
